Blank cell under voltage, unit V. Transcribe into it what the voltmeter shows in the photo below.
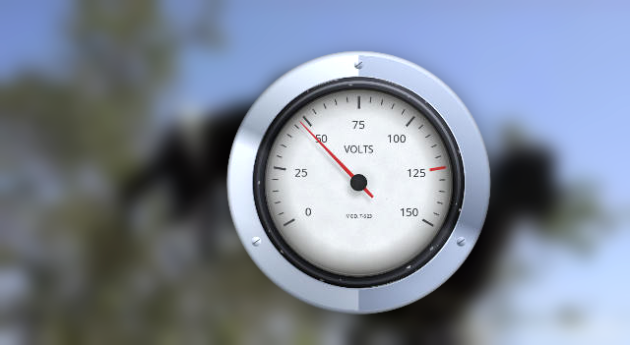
47.5 V
